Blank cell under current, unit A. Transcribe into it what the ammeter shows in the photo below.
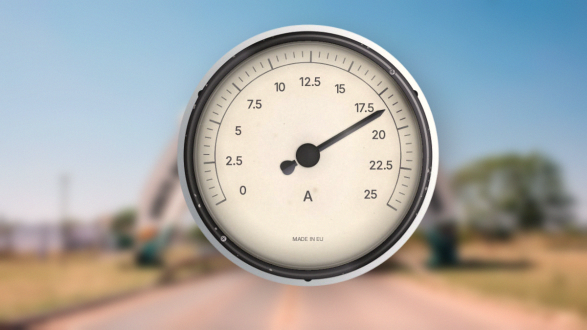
18.5 A
